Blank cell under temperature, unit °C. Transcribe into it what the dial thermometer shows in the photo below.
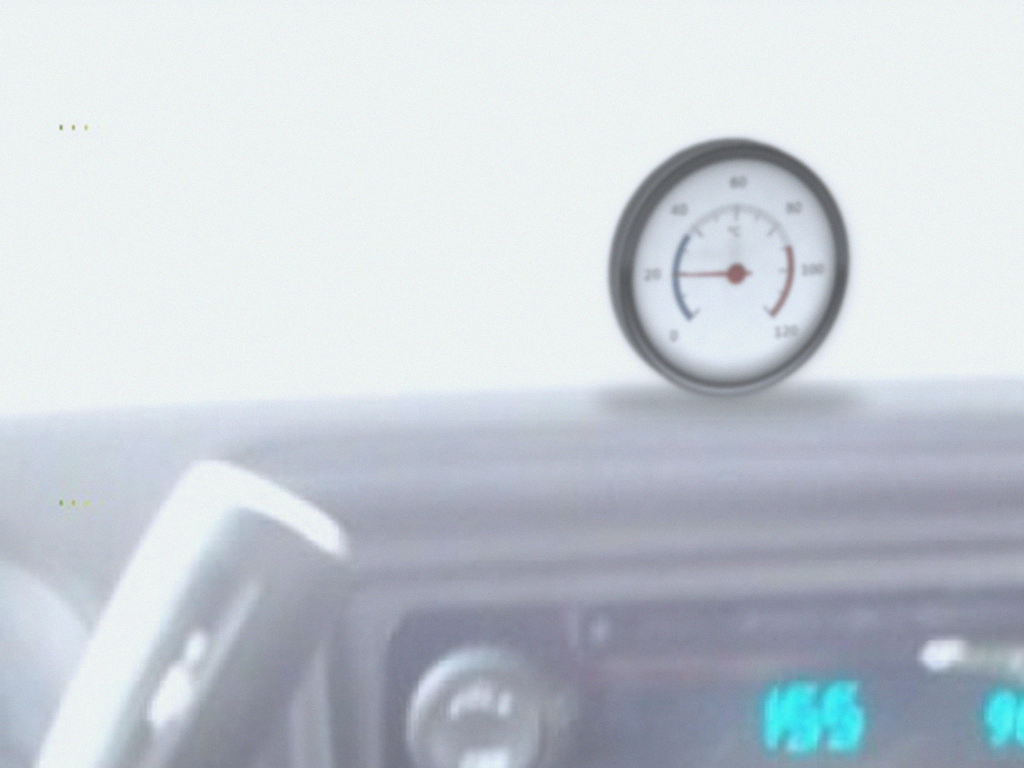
20 °C
